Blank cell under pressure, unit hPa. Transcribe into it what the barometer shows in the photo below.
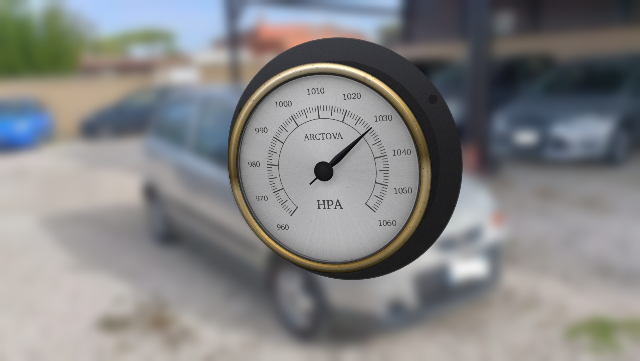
1030 hPa
